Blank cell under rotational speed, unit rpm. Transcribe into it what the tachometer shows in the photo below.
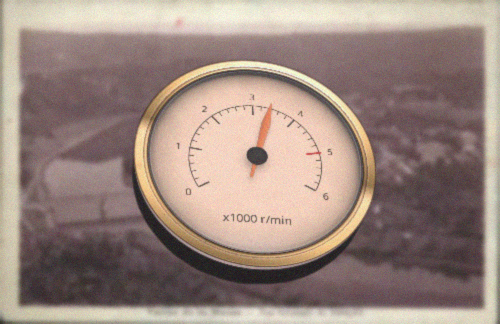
3400 rpm
